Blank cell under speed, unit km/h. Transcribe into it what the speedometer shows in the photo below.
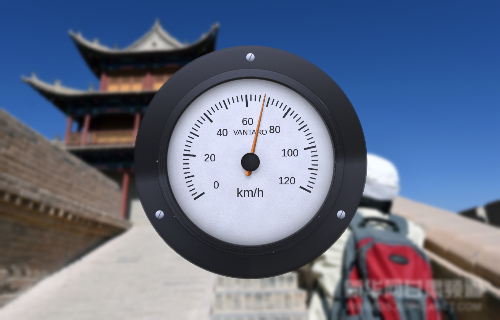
68 km/h
